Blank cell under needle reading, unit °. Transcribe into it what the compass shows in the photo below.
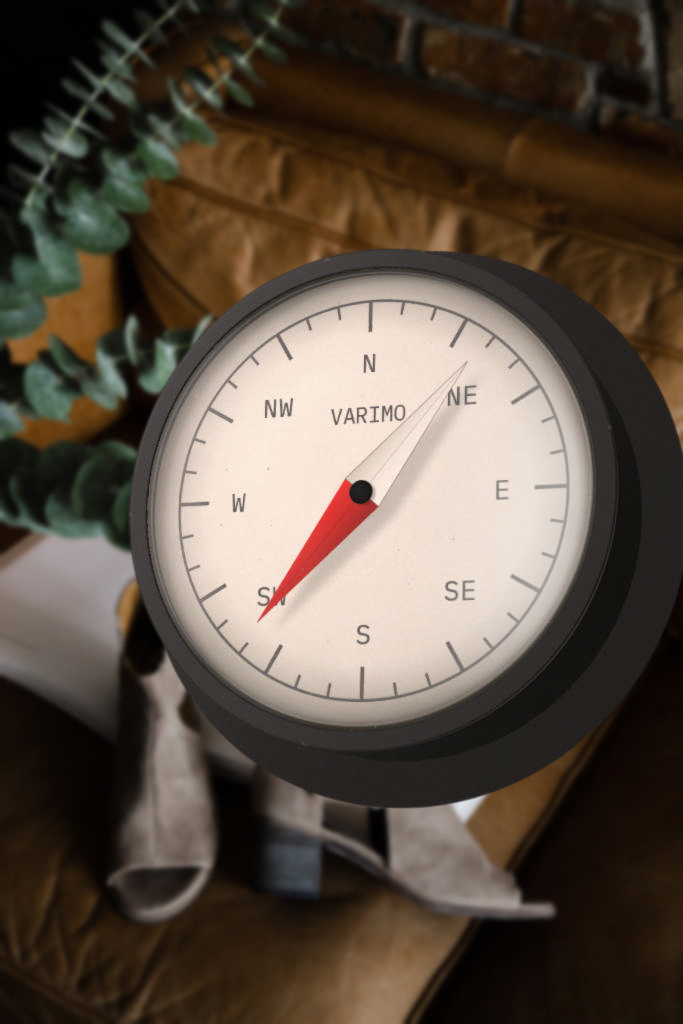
220 °
